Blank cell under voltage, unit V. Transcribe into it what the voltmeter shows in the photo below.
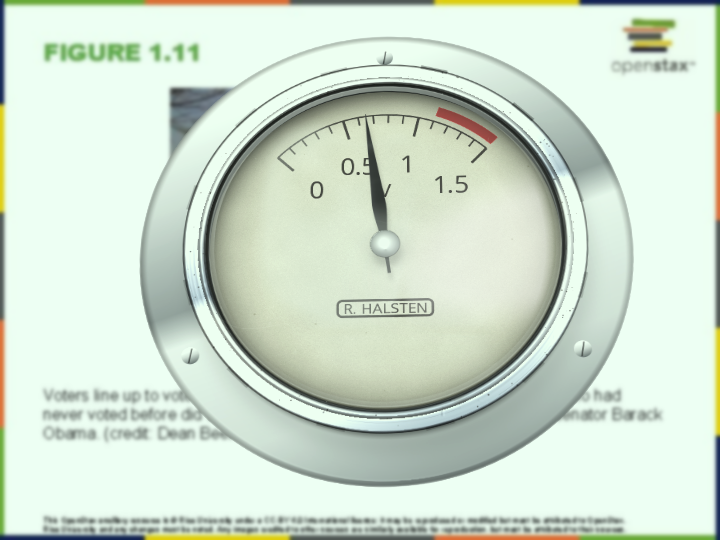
0.65 V
